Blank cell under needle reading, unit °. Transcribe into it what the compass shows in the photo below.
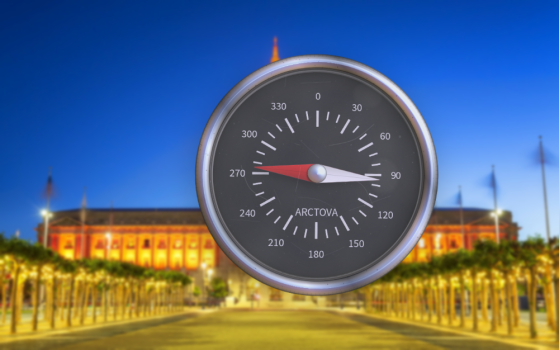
275 °
